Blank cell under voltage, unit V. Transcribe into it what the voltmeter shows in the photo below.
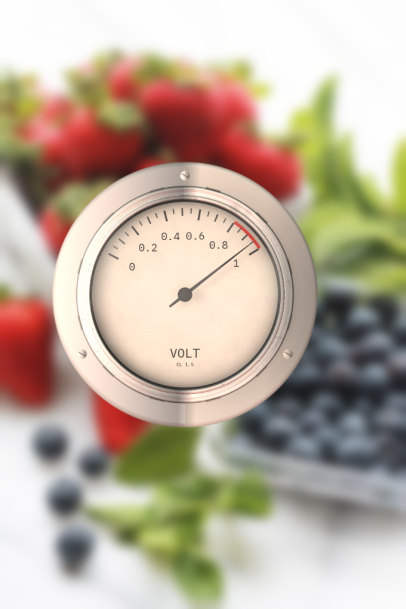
0.95 V
